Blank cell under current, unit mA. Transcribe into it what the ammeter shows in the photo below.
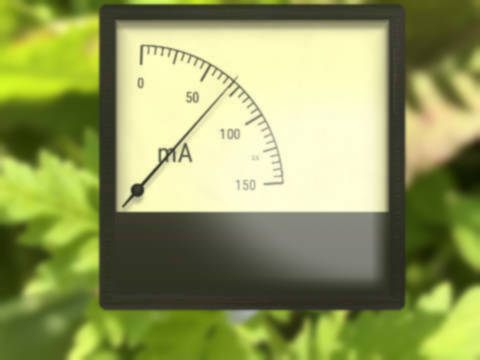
70 mA
